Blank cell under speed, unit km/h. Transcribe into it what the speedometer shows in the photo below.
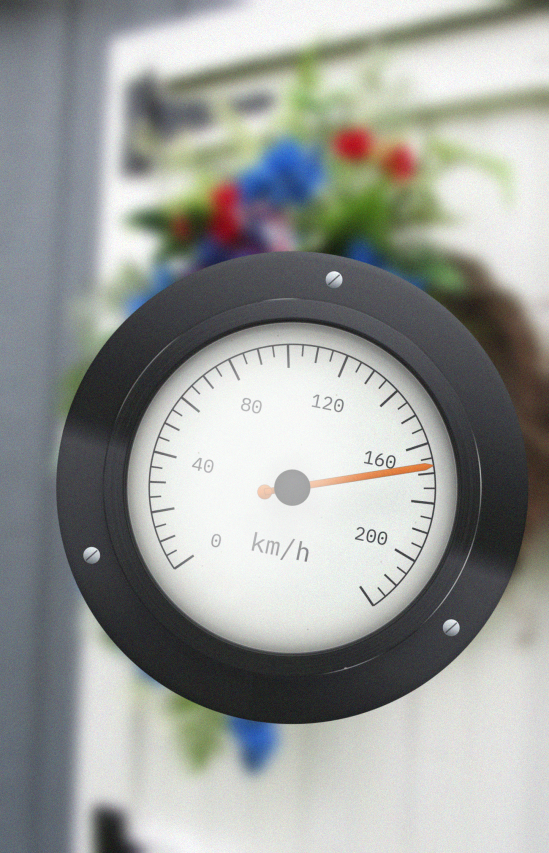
167.5 km/h
